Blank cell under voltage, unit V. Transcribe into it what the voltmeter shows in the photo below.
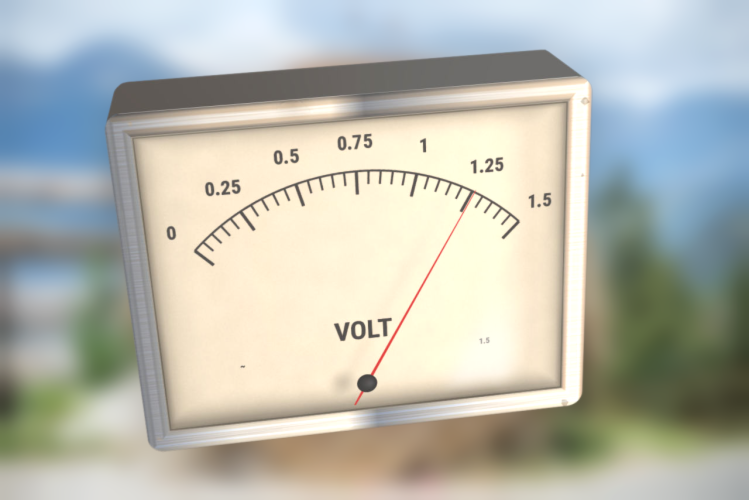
1.25 V
